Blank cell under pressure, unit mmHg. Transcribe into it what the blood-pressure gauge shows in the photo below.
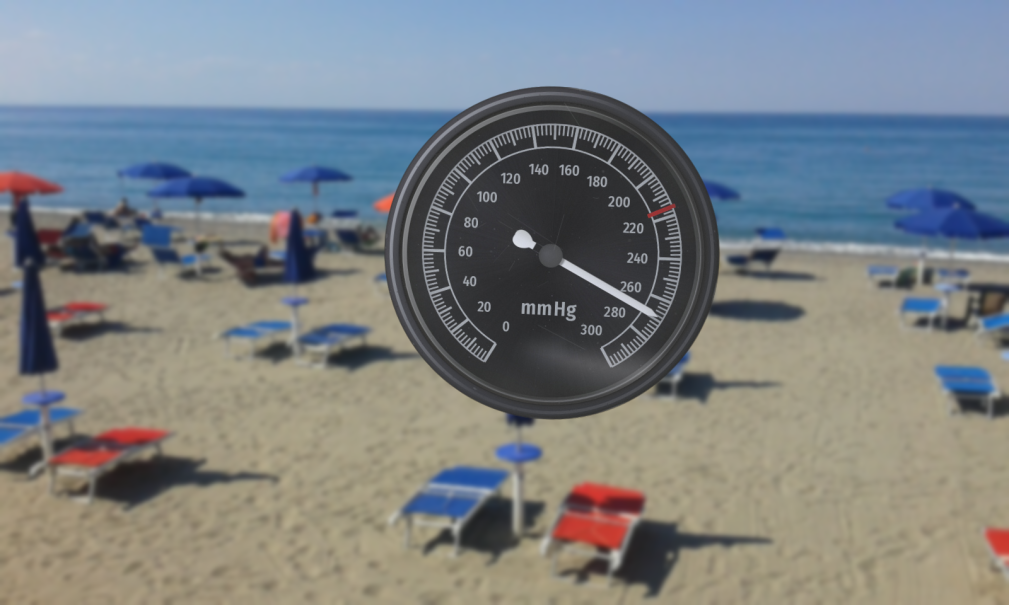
268 mmHg
